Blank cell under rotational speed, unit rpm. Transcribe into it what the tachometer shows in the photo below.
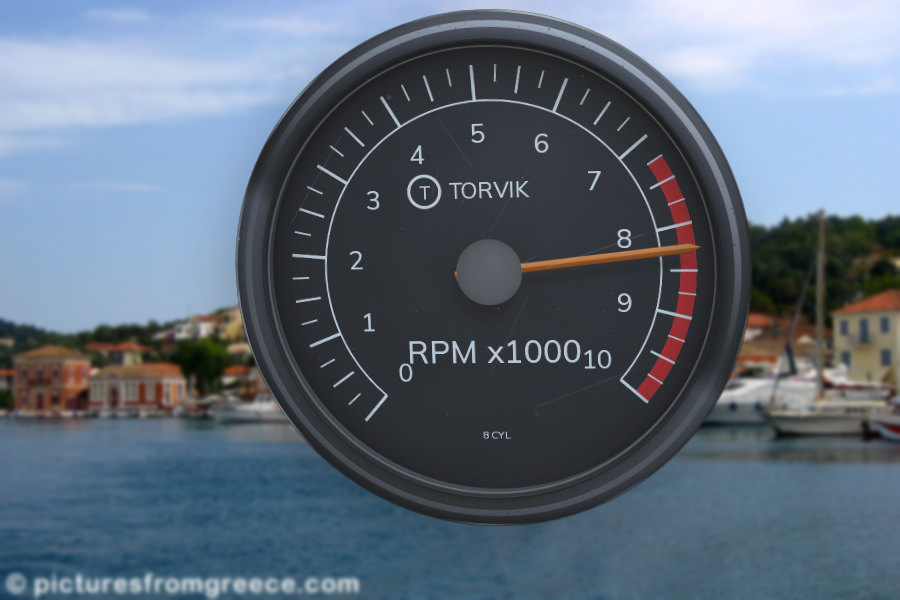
8250 rpm
